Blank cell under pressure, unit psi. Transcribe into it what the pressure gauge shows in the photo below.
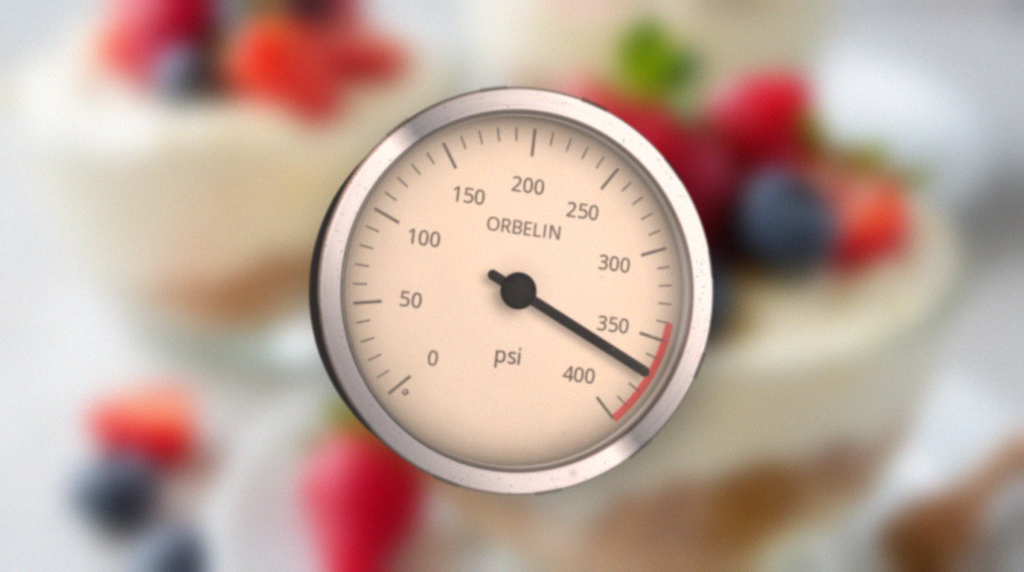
370 psi
